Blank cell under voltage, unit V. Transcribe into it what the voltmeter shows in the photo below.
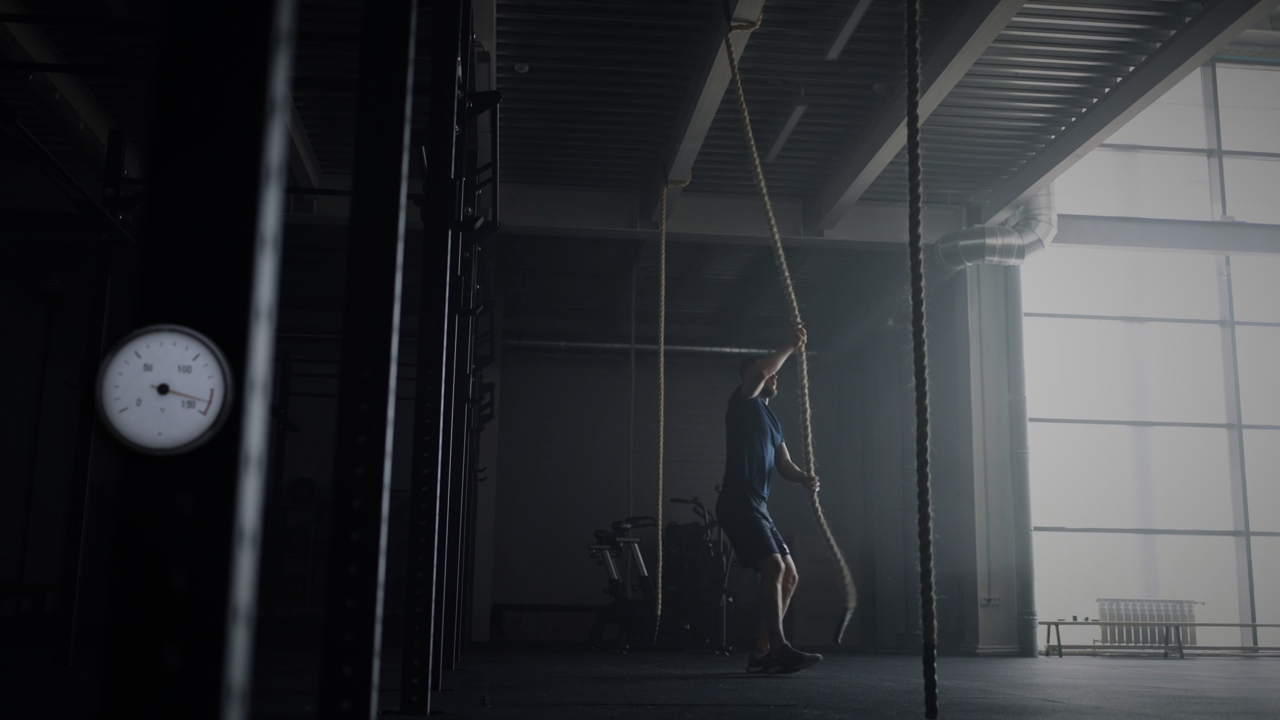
140 V
